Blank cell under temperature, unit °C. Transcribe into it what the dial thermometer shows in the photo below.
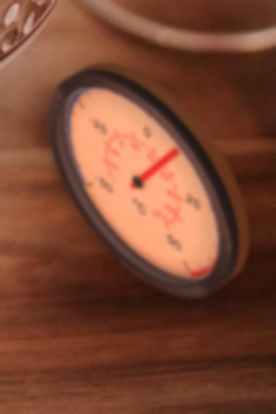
10 °C
